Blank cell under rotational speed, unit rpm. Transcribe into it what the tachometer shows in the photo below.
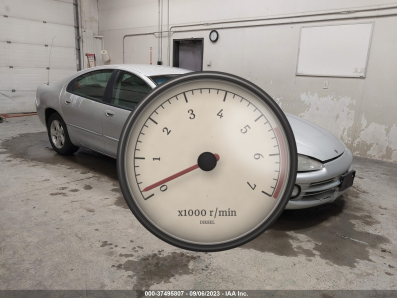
200 rpm
